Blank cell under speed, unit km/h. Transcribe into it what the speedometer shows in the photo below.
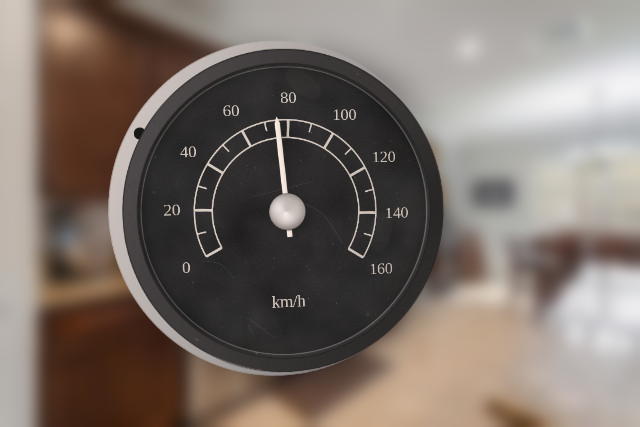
75 km/h
